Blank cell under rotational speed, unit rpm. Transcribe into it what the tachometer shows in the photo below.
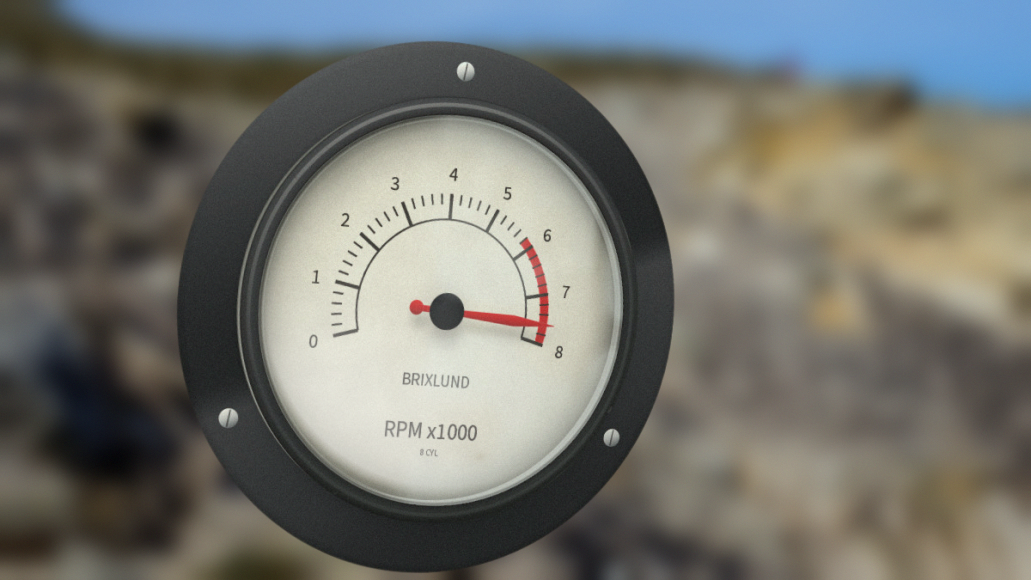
7600 rpm
